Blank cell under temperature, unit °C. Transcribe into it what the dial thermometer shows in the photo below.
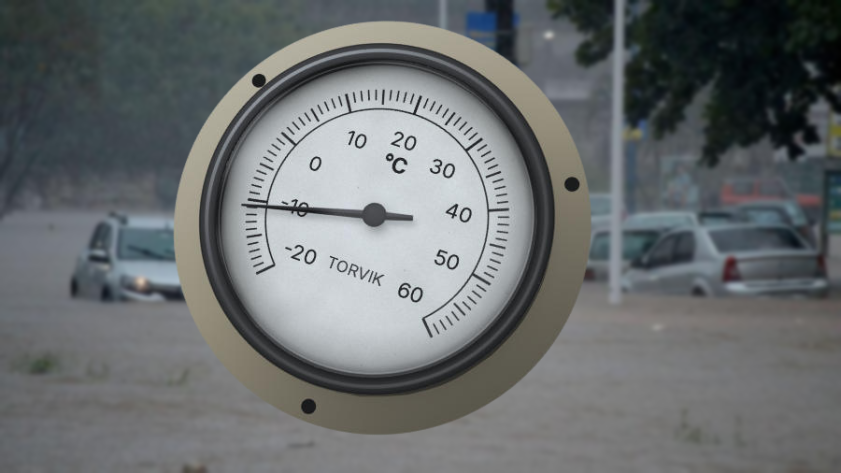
-11 °C
